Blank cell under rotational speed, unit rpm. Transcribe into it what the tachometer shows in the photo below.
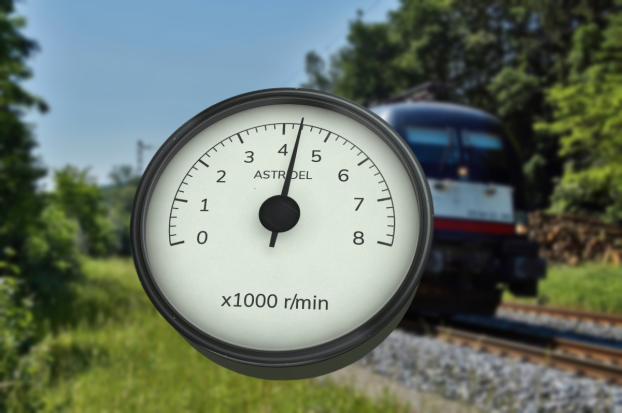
4400 rpm
